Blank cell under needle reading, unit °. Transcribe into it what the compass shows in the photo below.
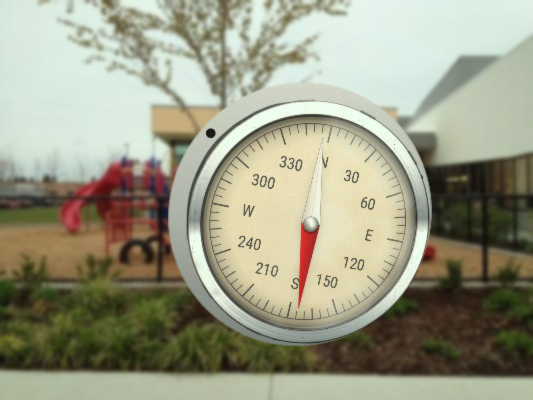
175 °
